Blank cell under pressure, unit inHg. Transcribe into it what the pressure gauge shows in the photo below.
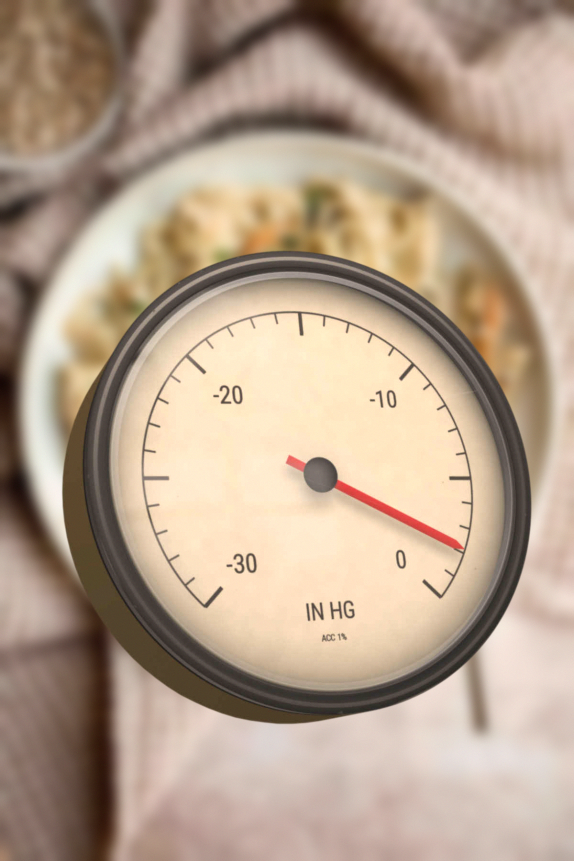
-2 inHg
